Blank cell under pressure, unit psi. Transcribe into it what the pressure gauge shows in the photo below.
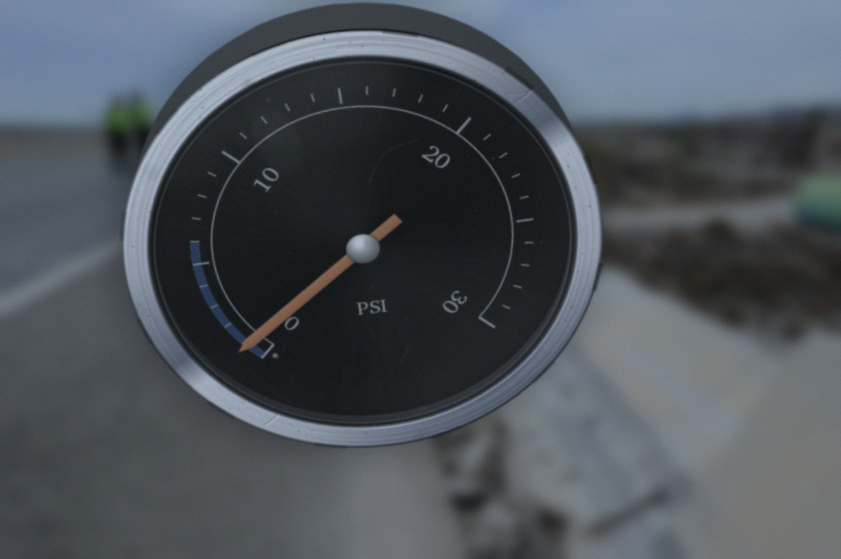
1 psi
